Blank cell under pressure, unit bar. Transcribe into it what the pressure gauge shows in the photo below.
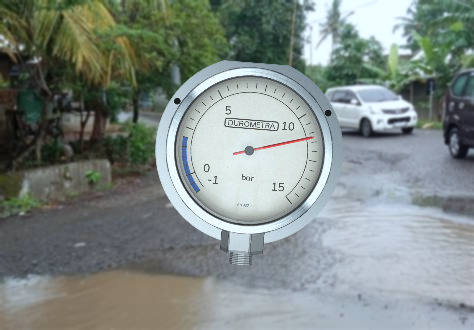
11.25 bar
